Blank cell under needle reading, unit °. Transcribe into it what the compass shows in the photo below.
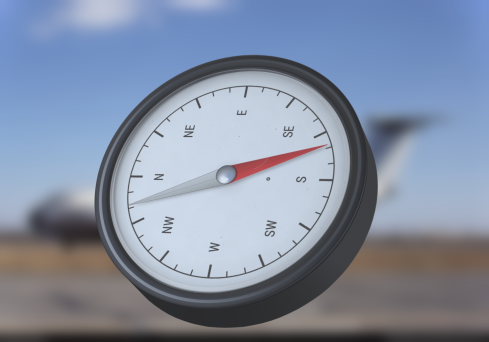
160 °
